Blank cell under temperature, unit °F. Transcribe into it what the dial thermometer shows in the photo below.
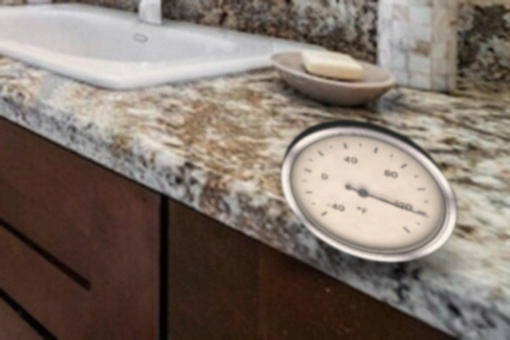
120 °F
